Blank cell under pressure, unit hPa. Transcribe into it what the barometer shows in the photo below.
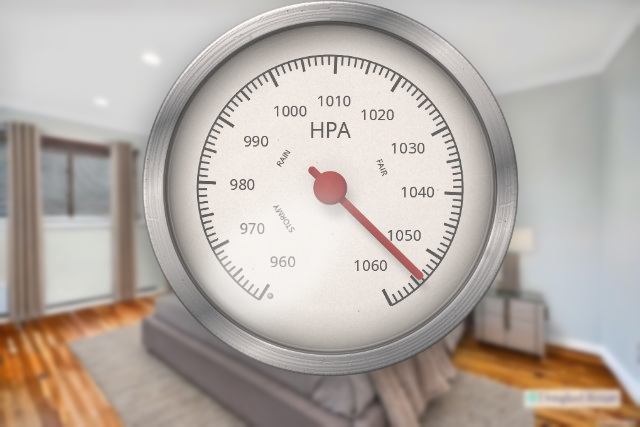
1054 hPa
